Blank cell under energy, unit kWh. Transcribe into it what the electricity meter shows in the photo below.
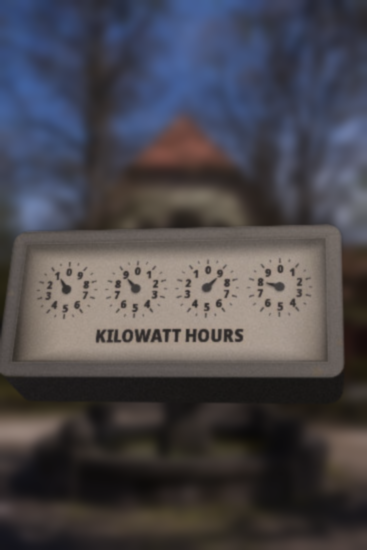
888 kWh
